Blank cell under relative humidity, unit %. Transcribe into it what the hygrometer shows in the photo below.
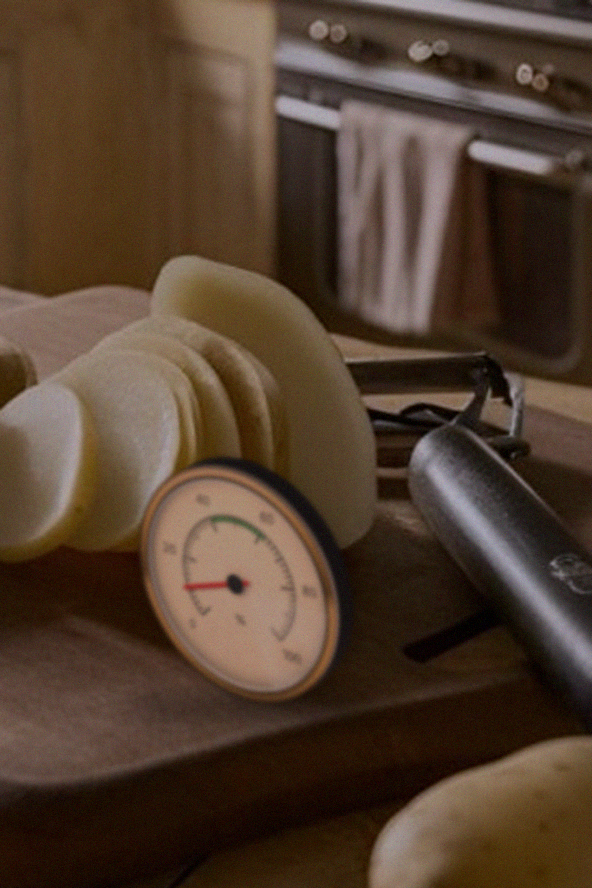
10 %
